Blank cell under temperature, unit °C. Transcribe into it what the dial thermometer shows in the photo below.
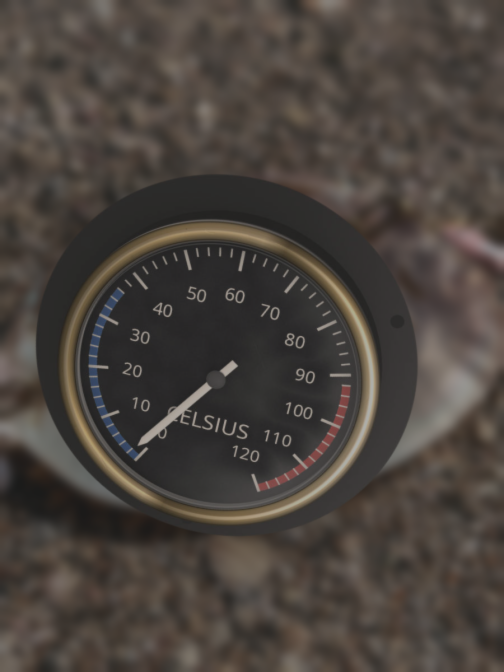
2 °C
